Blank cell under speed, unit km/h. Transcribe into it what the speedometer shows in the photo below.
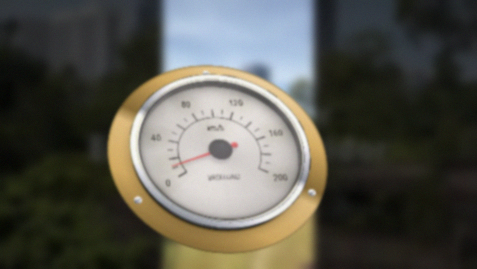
10 km/h
